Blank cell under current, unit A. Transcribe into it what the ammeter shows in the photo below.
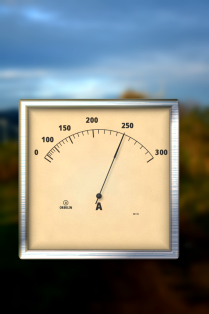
250 A
